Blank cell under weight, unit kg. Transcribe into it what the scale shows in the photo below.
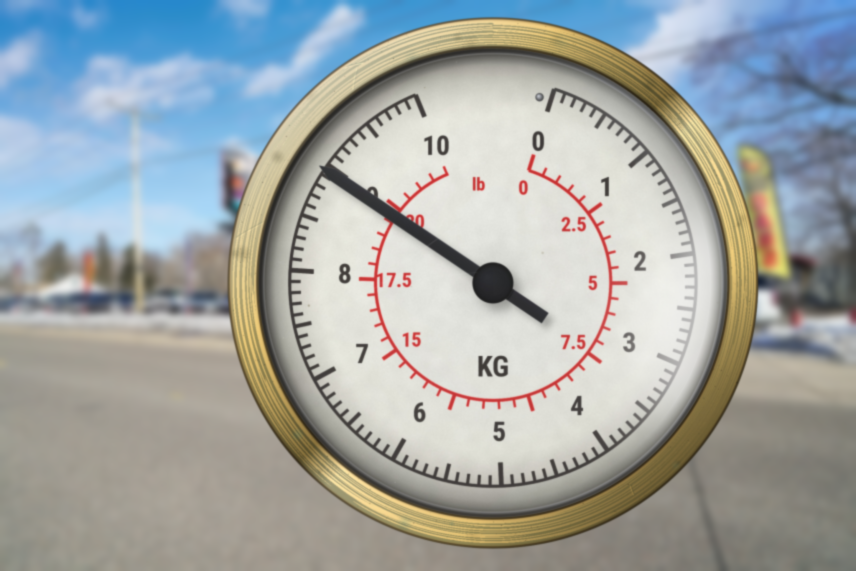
8.95 kg
